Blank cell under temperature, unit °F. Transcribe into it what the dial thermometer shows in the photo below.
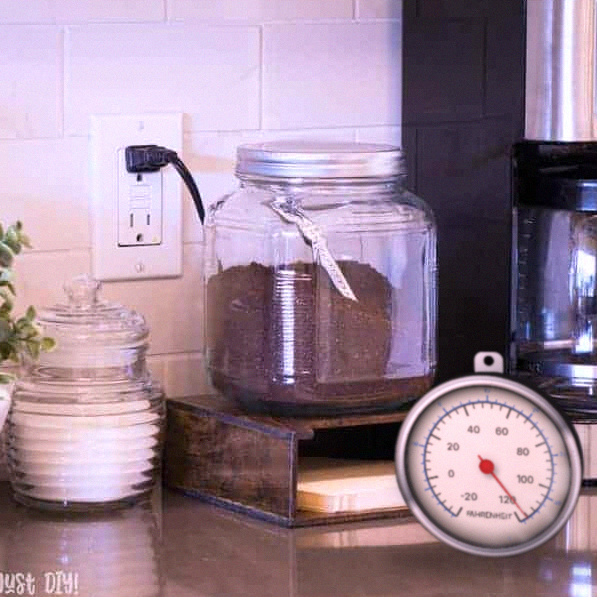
116 °F
